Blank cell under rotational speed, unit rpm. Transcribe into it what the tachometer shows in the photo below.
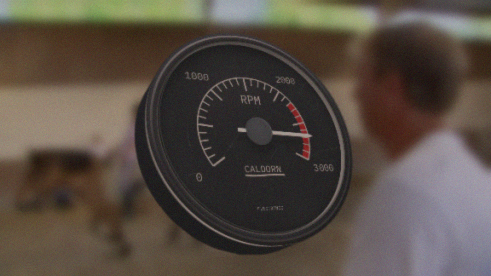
2700 rpm
